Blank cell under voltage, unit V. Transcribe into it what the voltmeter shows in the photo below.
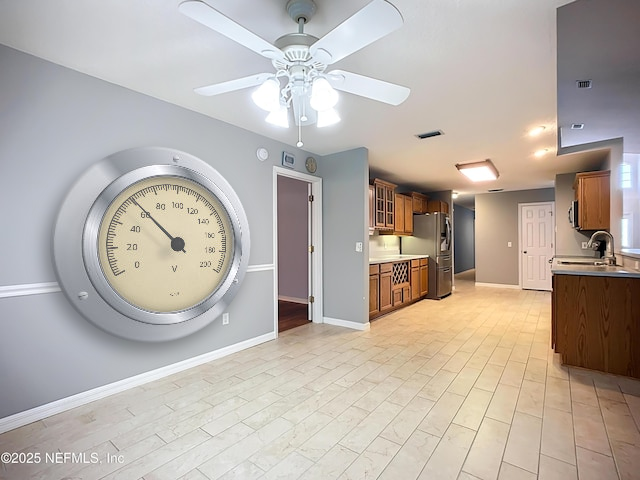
60 V
